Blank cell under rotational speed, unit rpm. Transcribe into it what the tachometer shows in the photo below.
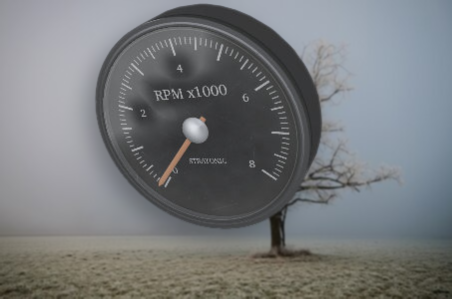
100 rpm
